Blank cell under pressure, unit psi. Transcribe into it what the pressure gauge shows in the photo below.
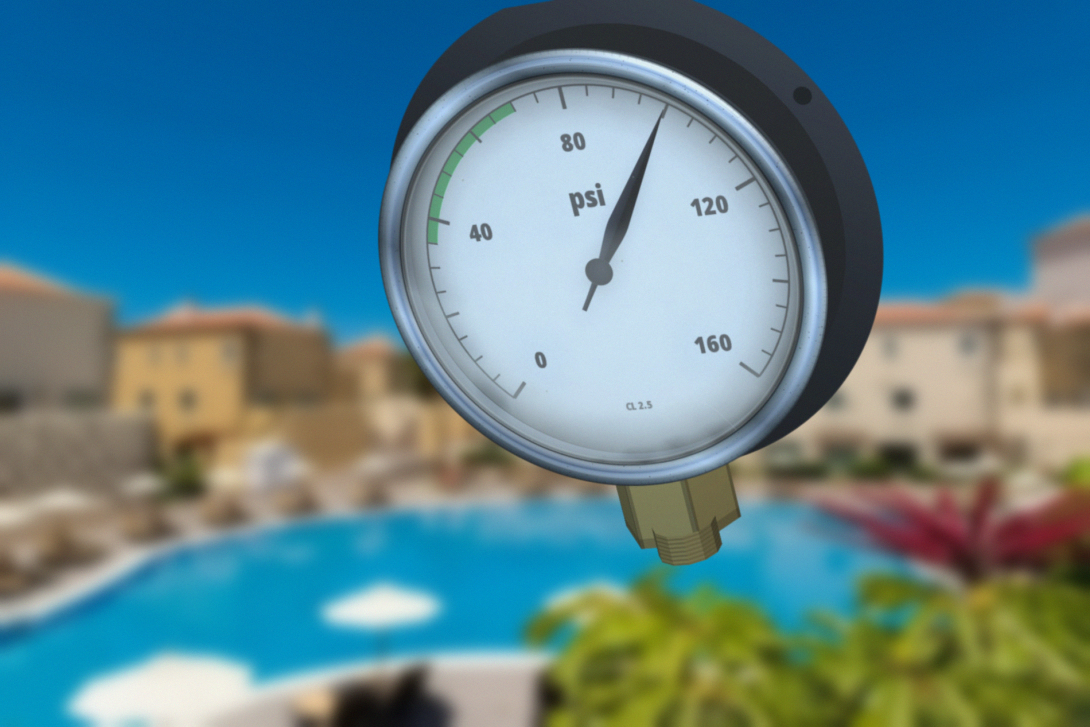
100 psi
